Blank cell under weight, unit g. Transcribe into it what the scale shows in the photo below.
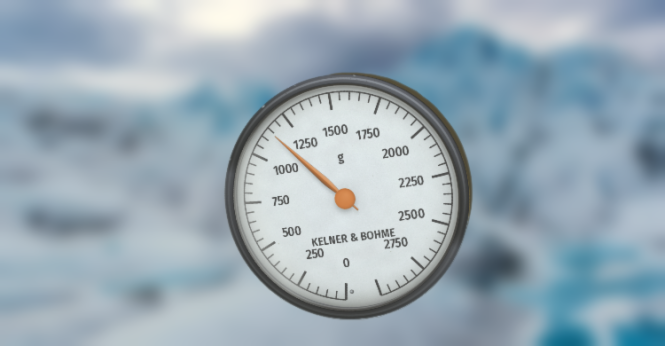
1150 g
